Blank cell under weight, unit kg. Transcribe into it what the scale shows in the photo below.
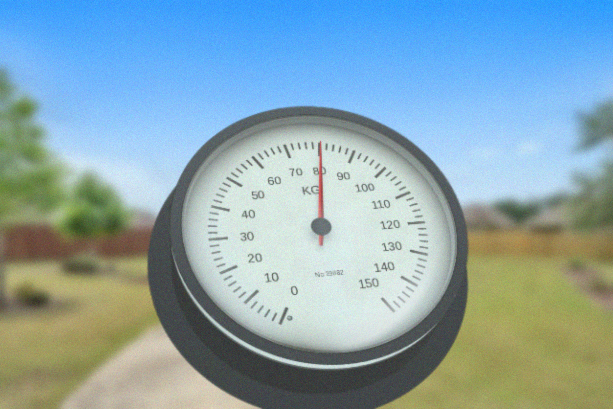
80 kg
